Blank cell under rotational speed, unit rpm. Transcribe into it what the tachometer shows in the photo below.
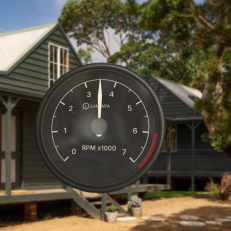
3500 rpm
